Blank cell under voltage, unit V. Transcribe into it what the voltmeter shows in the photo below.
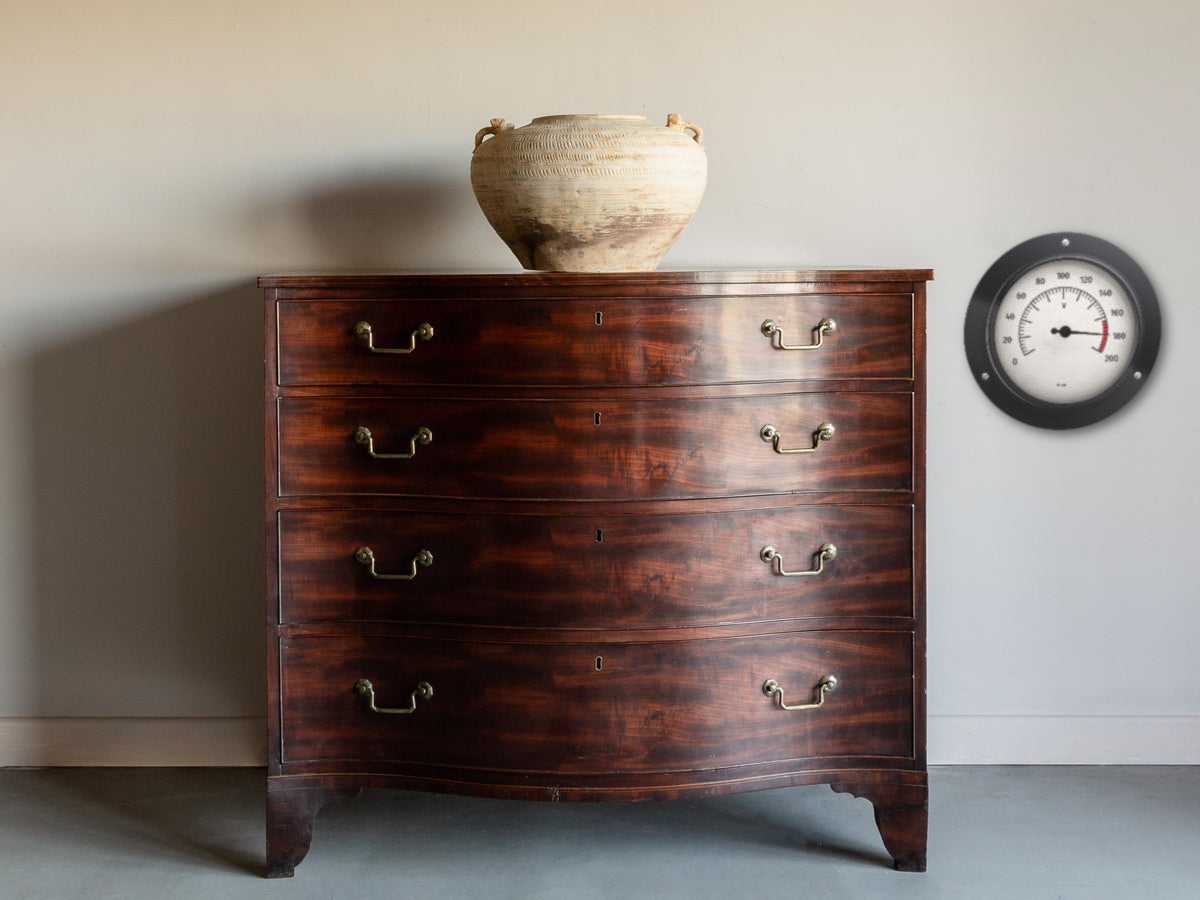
180 V
